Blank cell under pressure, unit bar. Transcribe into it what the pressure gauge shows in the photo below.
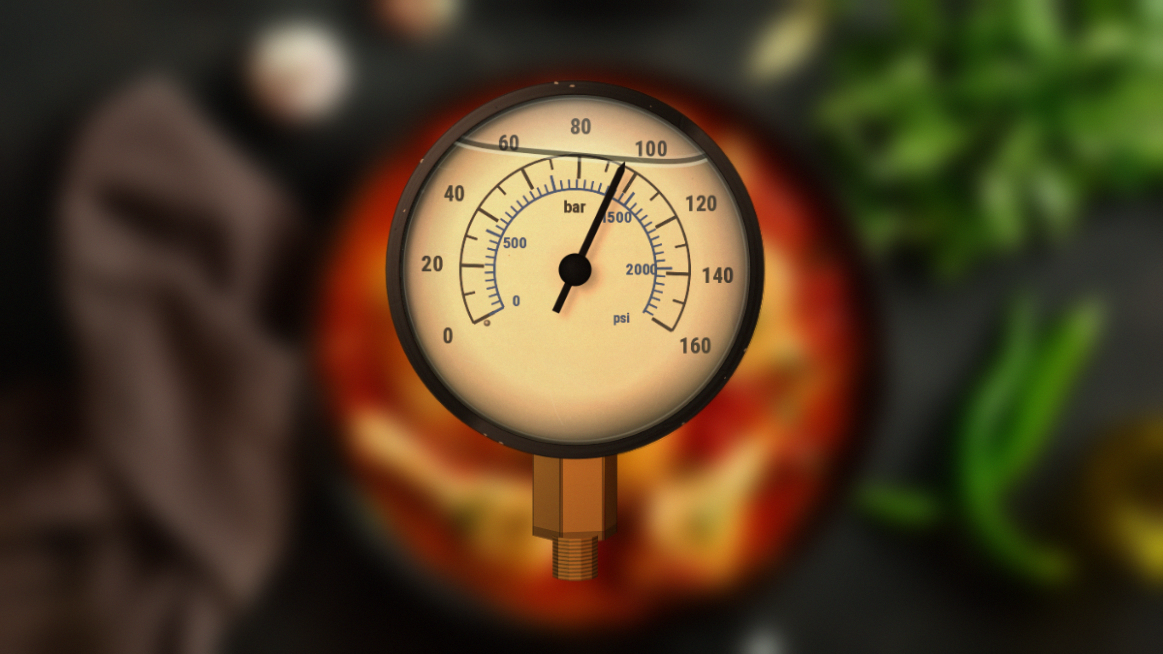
95 bar
